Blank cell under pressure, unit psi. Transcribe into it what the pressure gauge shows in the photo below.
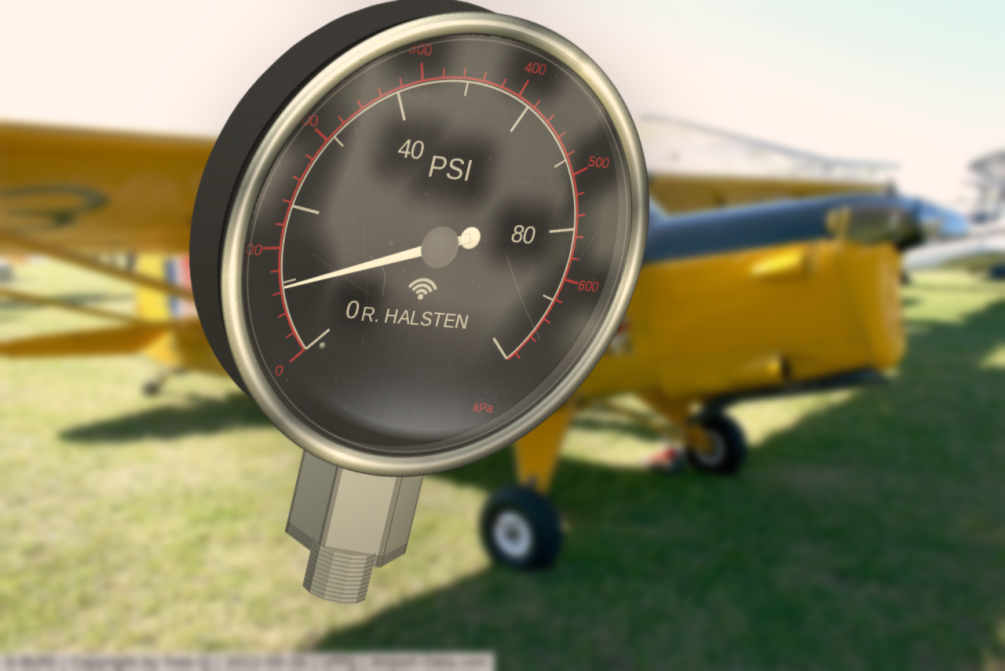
10 psi
